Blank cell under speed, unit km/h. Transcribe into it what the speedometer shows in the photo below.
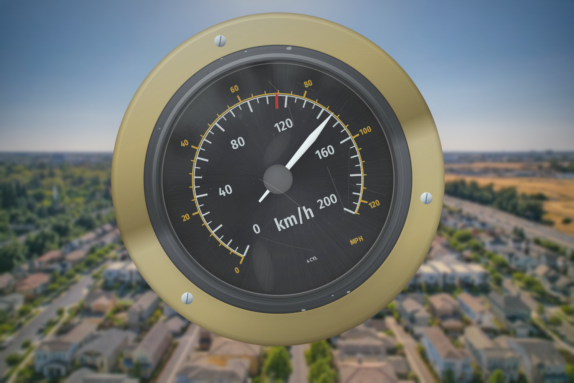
145 km/h
